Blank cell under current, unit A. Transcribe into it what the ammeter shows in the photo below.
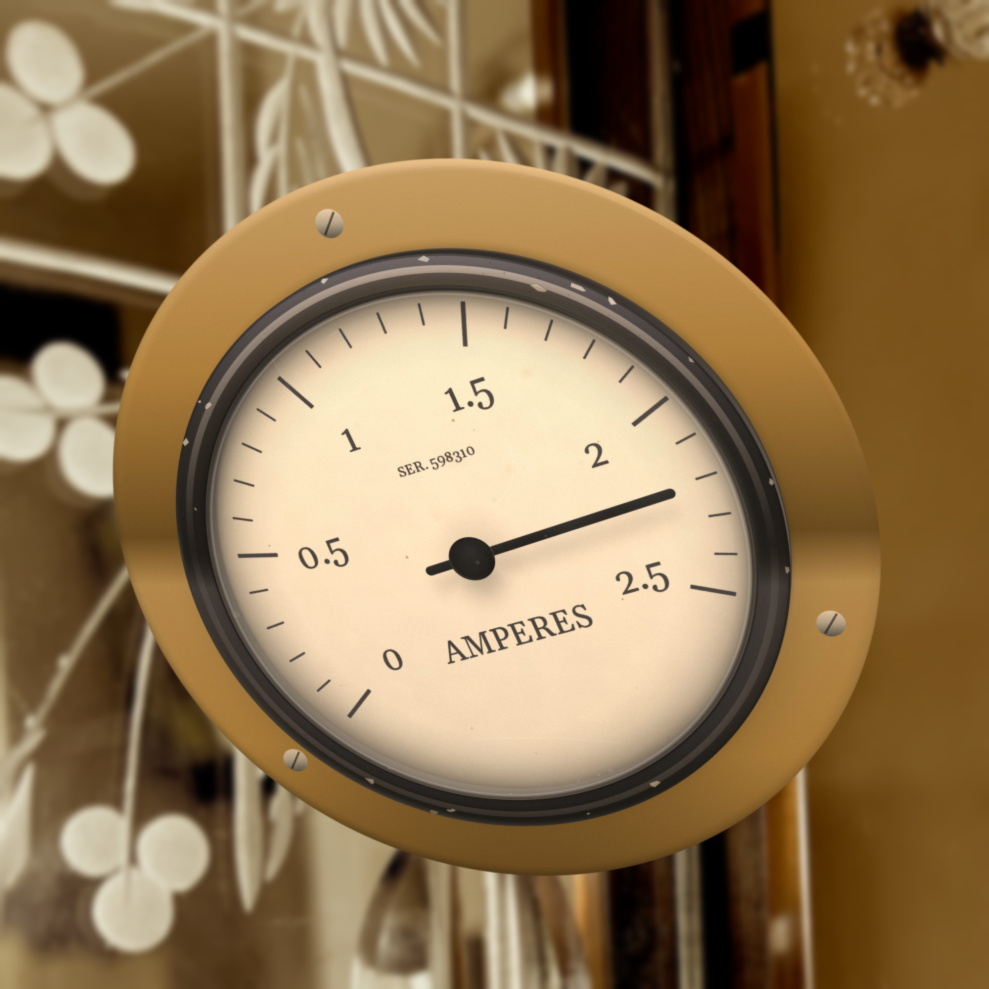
2.2 A
